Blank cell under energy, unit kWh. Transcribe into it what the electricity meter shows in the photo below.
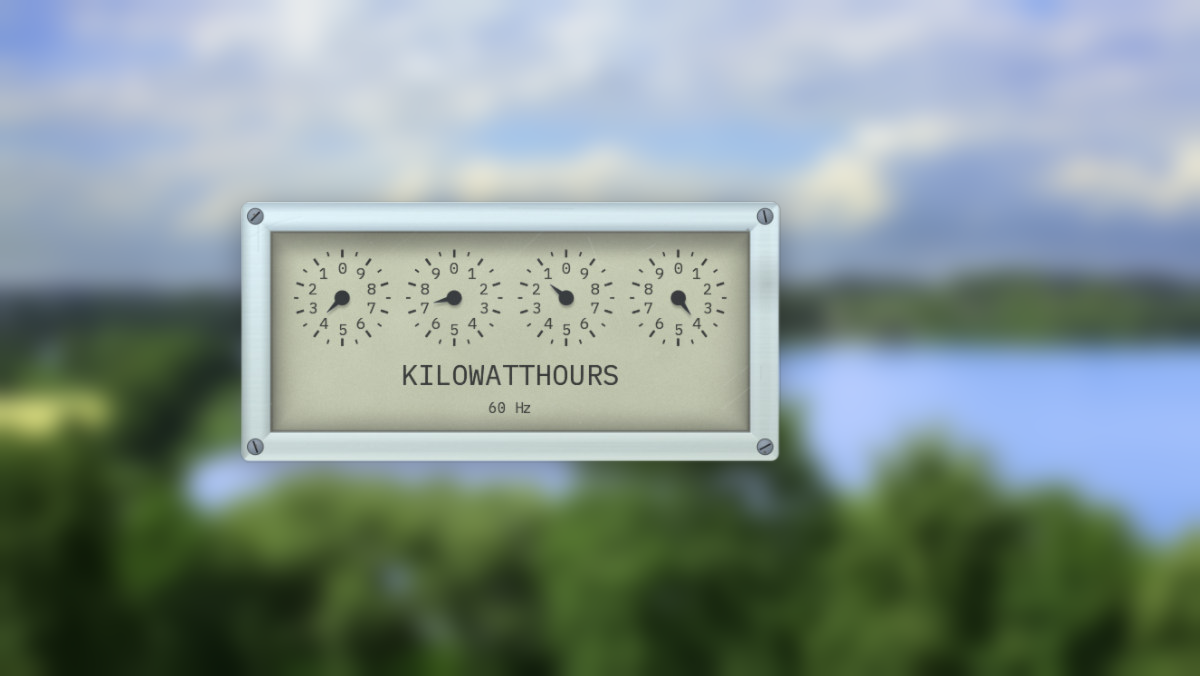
3714 kWh
